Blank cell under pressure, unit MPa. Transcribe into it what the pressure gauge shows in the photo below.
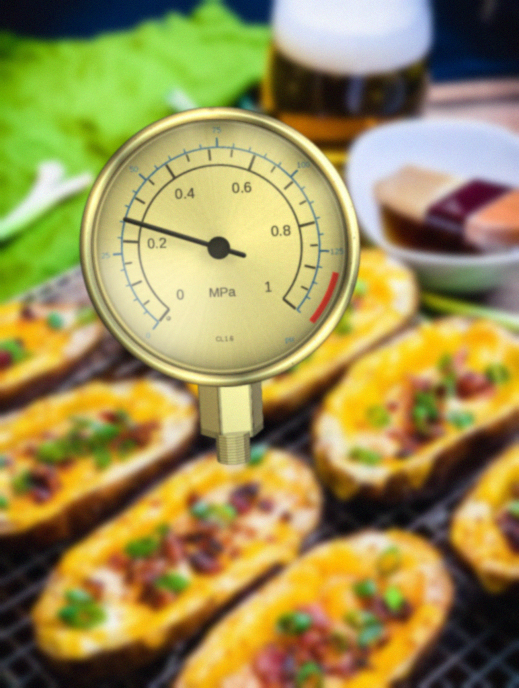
0.25 MPa
